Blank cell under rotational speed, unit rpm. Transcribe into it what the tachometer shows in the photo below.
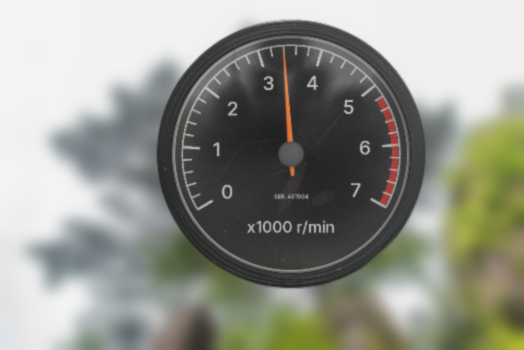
3400 rpm
